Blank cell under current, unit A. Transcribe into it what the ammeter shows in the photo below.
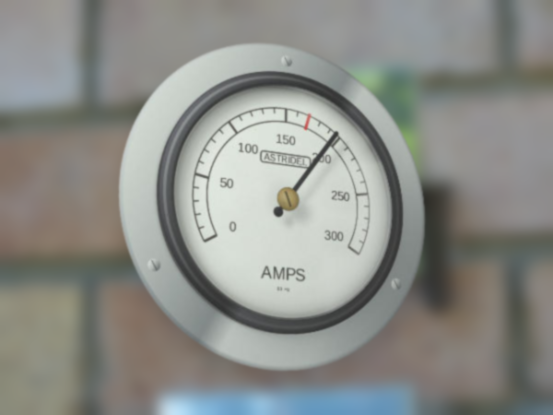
195 A
